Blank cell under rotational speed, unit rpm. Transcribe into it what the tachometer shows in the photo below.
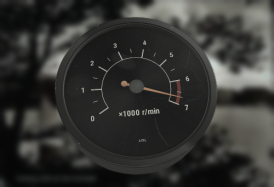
6750 rpm
